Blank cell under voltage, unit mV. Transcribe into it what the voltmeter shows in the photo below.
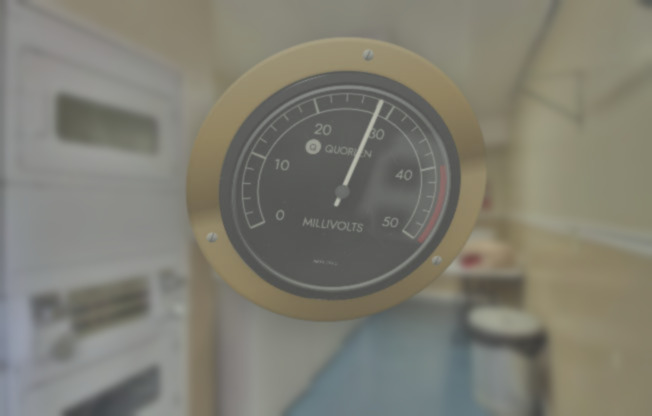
28 mV
